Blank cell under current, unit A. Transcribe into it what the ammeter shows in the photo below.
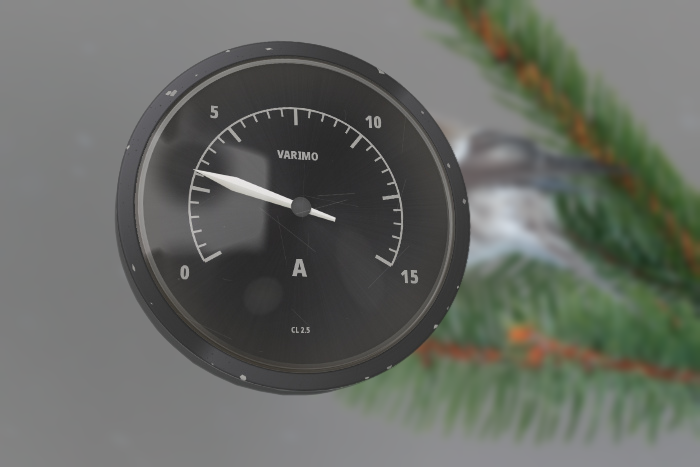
3 A
